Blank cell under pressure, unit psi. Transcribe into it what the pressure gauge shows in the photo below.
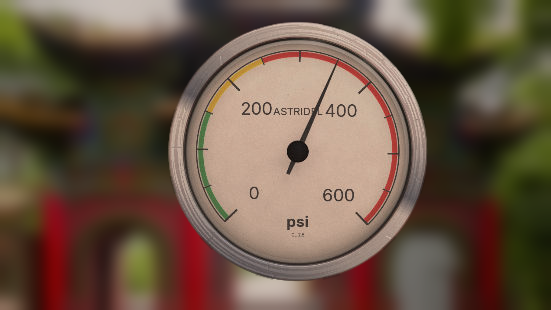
350 psi
